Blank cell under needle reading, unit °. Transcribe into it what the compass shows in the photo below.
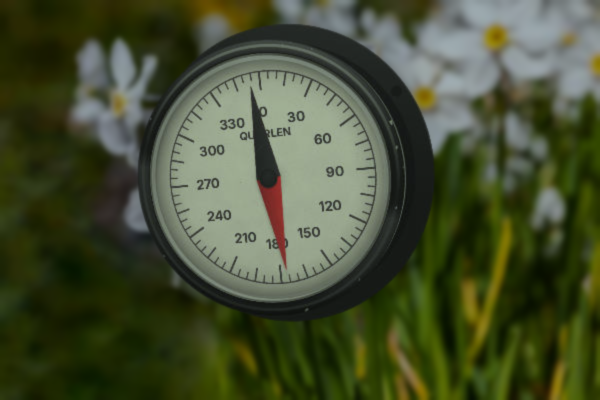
175 °
